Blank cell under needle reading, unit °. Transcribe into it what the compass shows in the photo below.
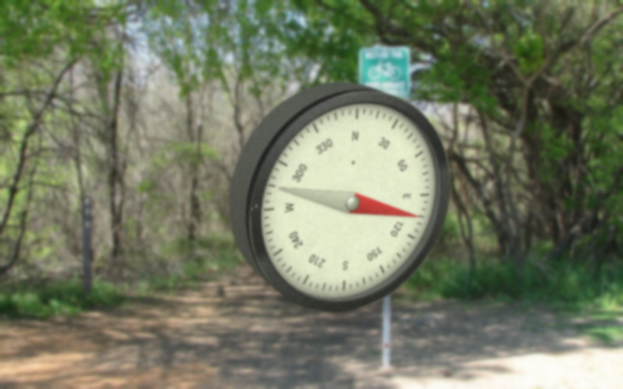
105 °
